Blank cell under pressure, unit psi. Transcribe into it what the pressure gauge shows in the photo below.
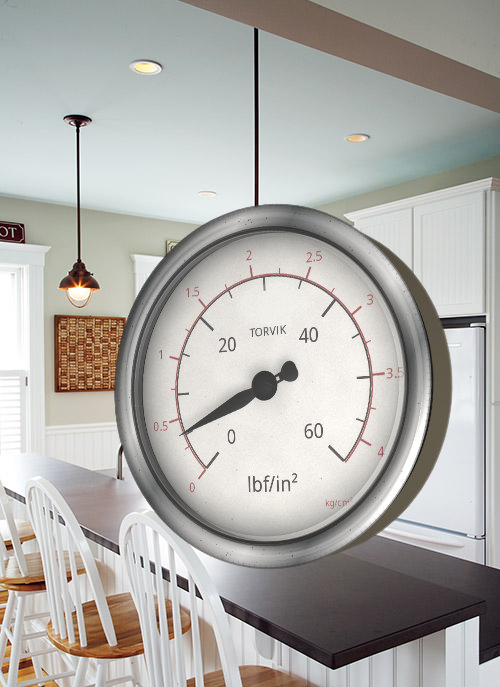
5 psi
